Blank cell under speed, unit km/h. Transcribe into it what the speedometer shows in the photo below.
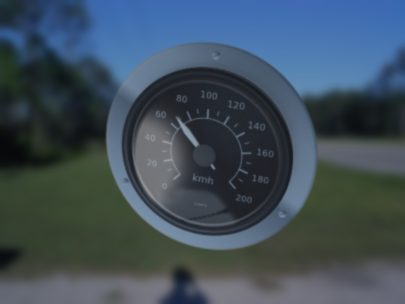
70 km/h
